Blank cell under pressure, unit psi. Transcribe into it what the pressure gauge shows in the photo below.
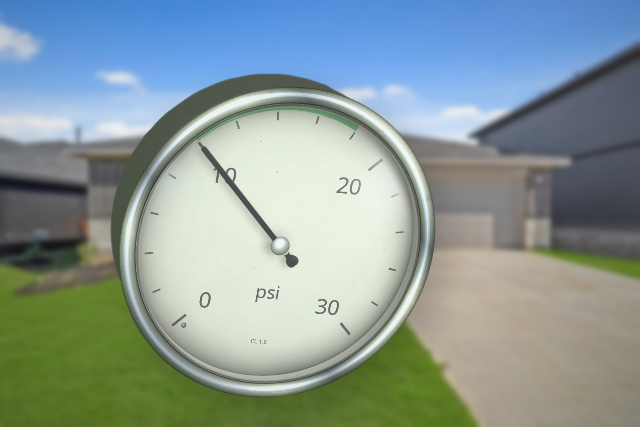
10 psi
